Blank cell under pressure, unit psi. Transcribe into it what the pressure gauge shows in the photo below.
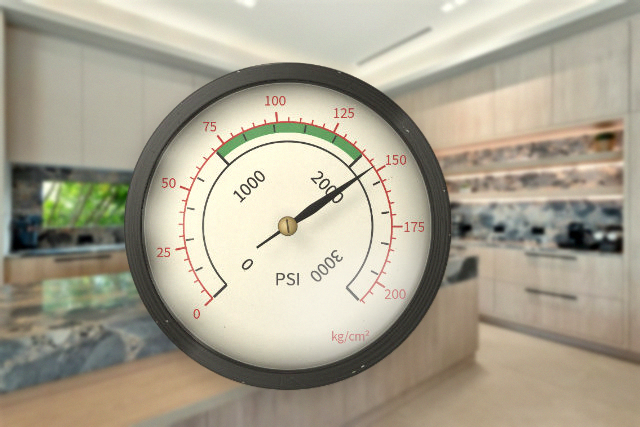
2100 psi
